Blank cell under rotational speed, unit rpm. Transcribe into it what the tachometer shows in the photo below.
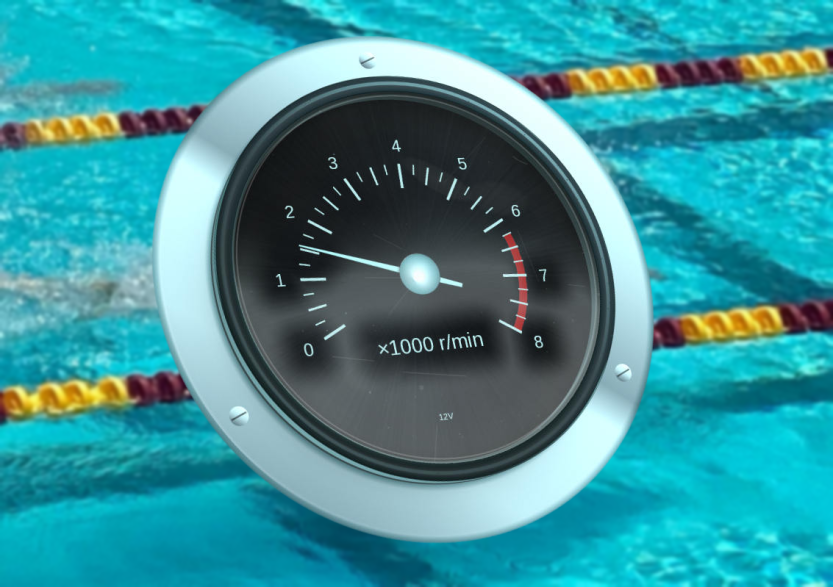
1500 rpm
